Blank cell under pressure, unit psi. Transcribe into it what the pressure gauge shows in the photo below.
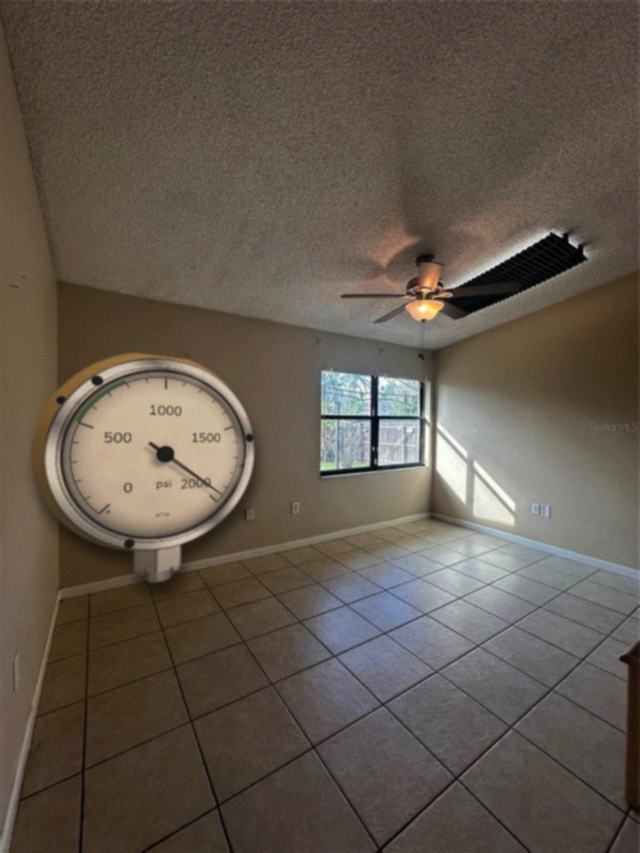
1950 psi
